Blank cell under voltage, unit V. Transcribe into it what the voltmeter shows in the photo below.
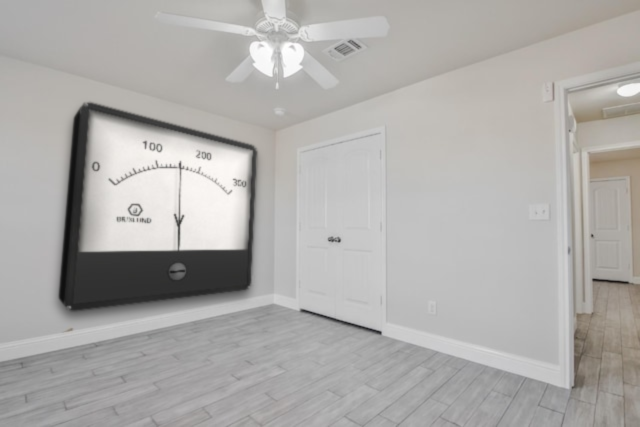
150 V
